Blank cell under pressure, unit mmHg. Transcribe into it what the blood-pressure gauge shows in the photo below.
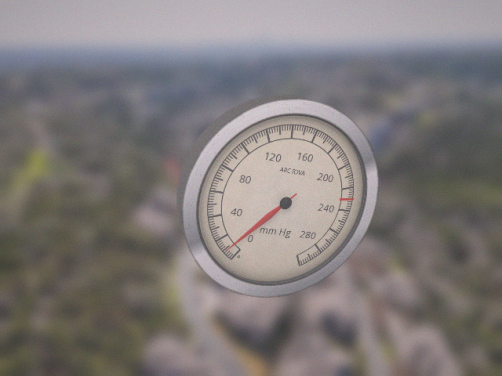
10 mmHg
